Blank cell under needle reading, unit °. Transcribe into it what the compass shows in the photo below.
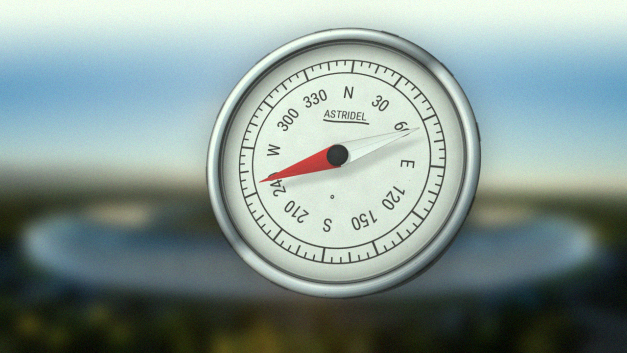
245 °
